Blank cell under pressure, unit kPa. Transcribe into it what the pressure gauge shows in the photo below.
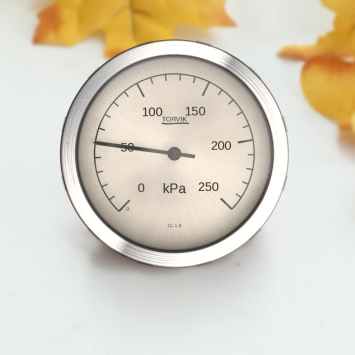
50 kPa
